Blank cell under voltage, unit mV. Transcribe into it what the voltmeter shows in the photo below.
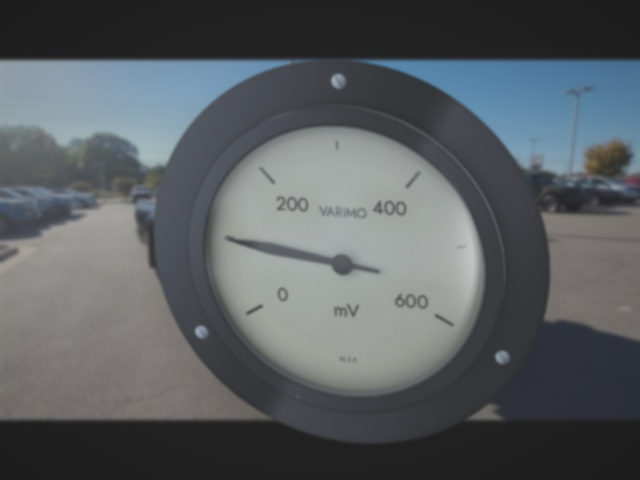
100 mV
